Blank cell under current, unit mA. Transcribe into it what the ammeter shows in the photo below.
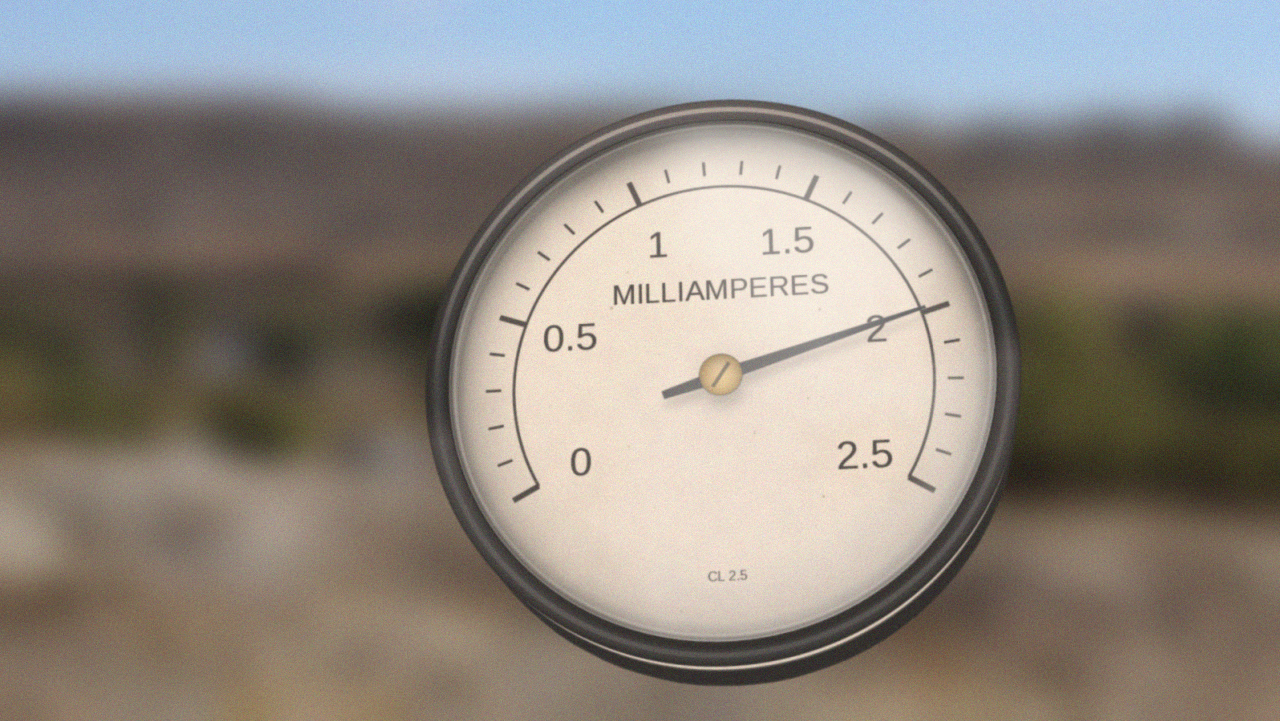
2 mA
